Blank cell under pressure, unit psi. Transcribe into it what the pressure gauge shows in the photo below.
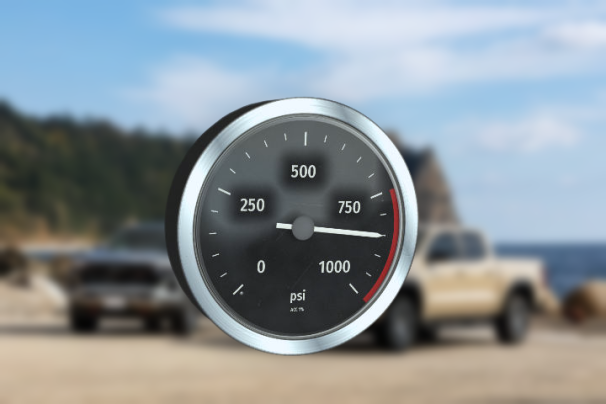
850 psi
